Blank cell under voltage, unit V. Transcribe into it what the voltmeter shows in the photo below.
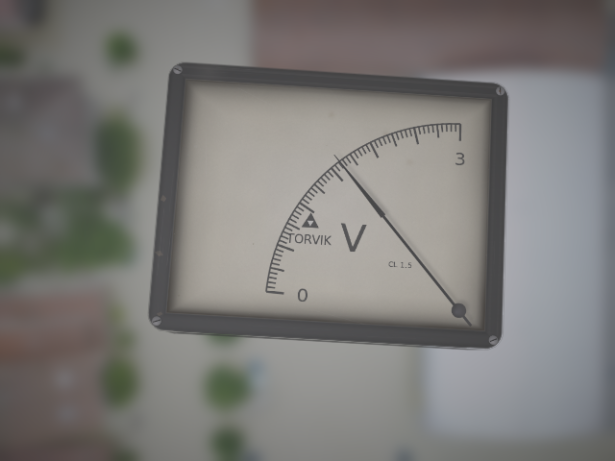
1.6 V
